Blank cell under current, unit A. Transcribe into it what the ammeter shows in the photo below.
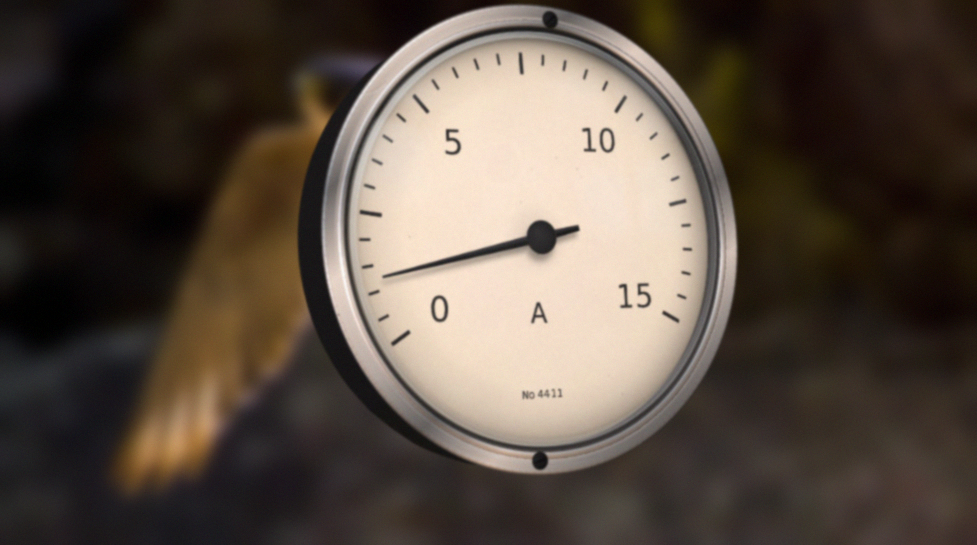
1.25 A
